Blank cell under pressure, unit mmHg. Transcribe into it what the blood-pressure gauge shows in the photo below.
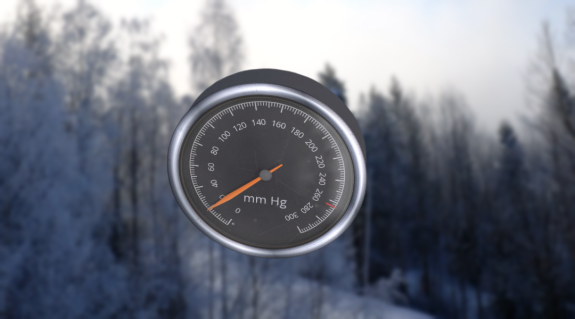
20 mmHg
